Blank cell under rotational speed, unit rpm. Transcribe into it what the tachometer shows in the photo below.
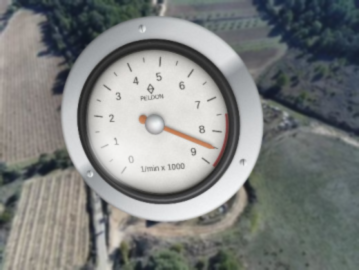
8500 rpm
